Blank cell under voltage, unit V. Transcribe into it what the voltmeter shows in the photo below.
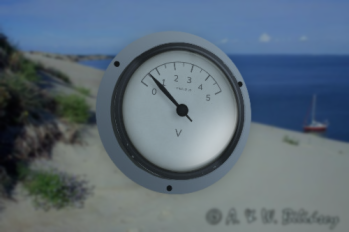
0.5 V
